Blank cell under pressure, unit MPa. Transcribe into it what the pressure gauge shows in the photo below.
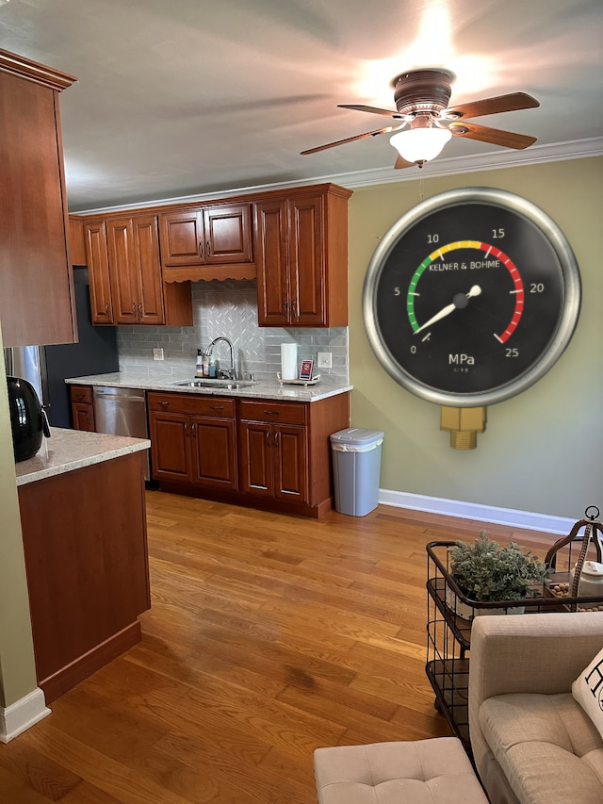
1 MPa
